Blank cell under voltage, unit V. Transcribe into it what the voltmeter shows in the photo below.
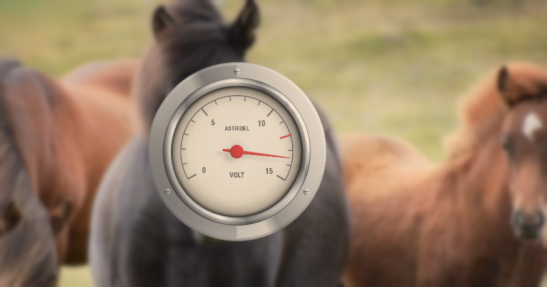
13.5 V
